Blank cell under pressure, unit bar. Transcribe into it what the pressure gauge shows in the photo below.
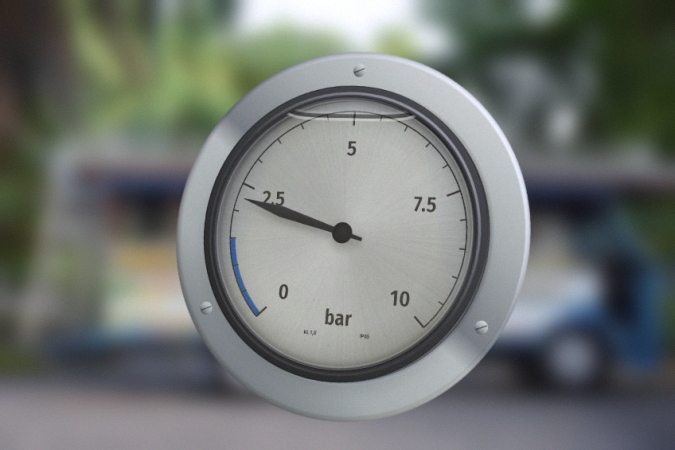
2.25 bar
